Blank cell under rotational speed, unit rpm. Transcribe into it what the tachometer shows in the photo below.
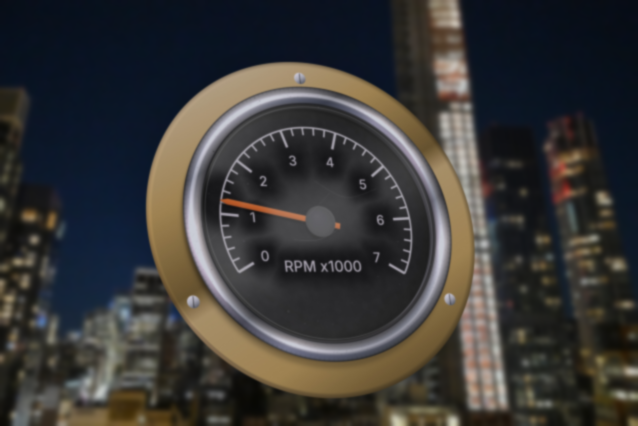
1200 rpm
